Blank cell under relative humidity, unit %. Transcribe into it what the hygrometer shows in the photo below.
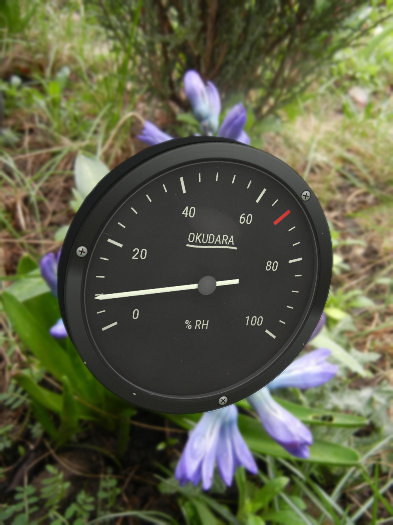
8 %
